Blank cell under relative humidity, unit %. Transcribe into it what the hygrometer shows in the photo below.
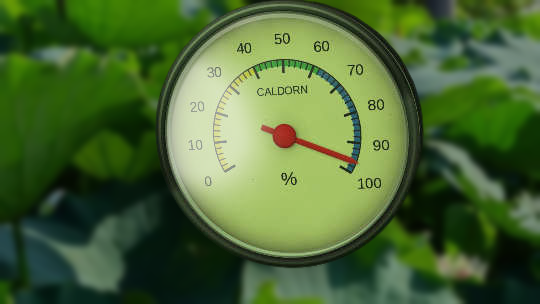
96 %
